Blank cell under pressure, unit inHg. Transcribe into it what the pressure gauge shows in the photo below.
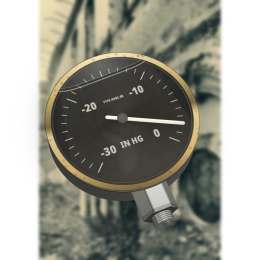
-2 inHg
